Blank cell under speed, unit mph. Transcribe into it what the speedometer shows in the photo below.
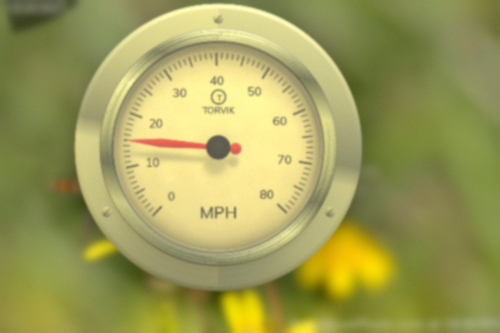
15 mph
